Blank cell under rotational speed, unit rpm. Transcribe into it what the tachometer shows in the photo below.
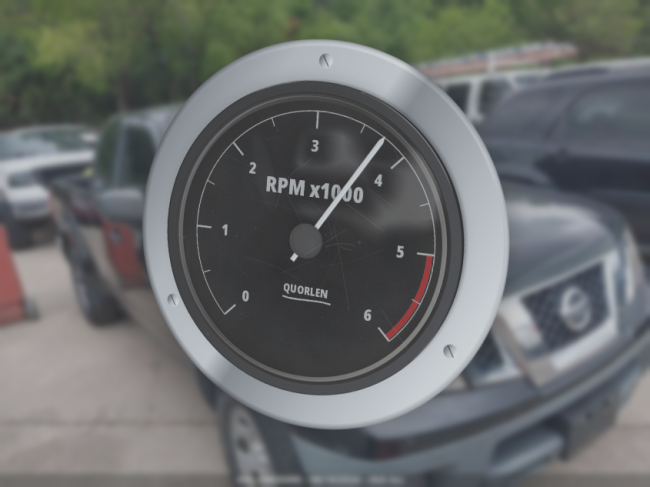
3750 rpm
